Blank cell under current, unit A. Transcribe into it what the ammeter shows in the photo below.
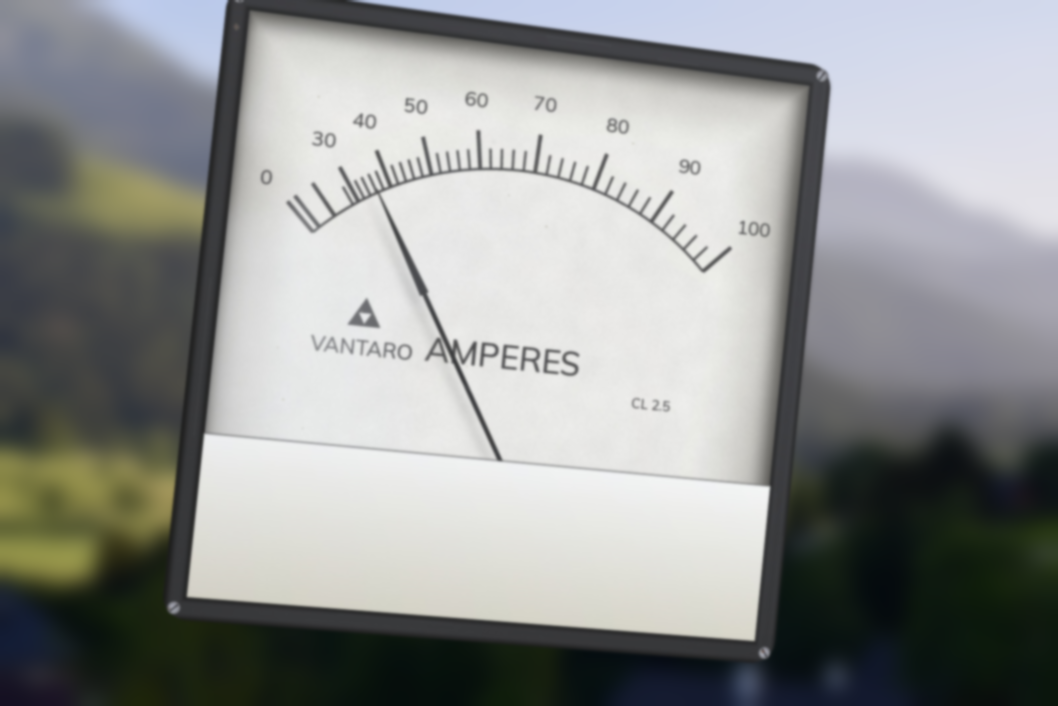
36 A
